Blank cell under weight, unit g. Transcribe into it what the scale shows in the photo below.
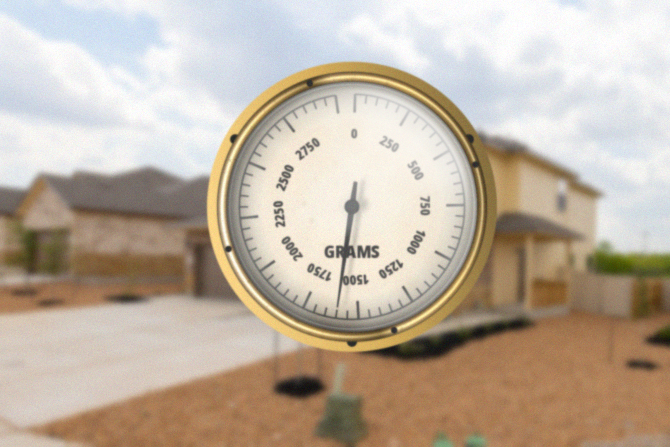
1600 g
